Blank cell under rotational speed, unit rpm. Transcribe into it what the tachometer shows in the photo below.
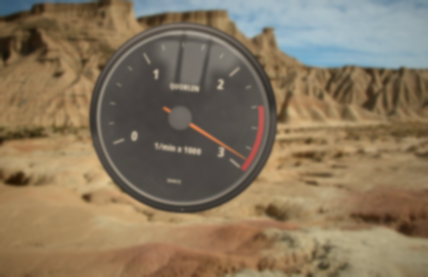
2900 rpm
